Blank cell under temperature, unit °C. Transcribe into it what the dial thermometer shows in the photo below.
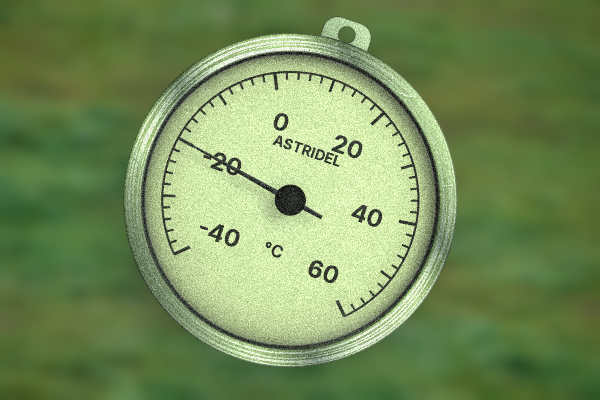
-20 °C
